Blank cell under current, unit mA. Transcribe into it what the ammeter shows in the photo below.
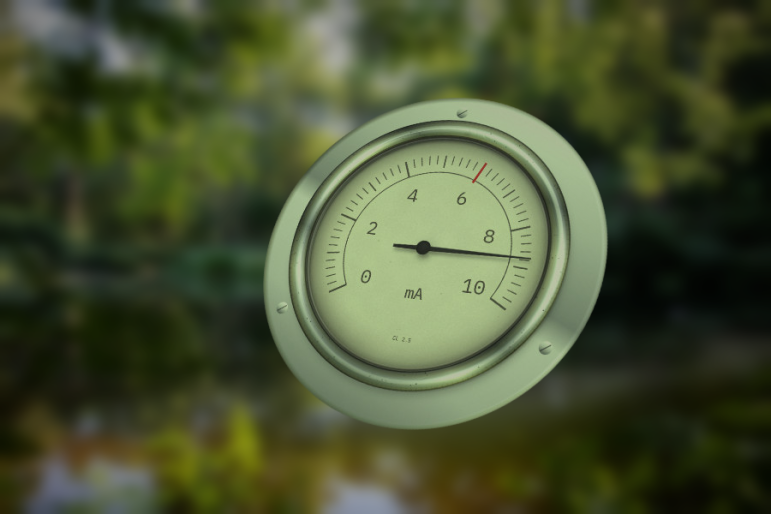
8.8 mA
